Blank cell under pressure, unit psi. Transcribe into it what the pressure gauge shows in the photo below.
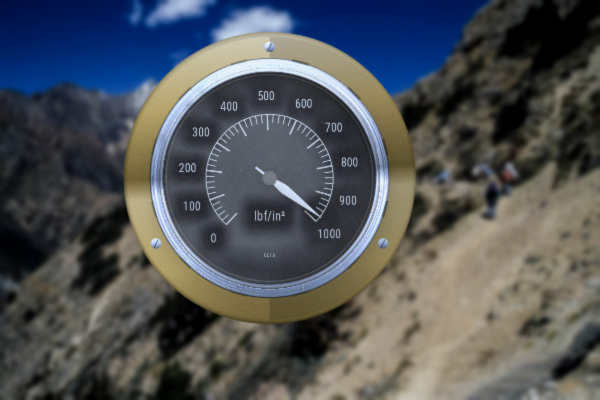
980 psi
